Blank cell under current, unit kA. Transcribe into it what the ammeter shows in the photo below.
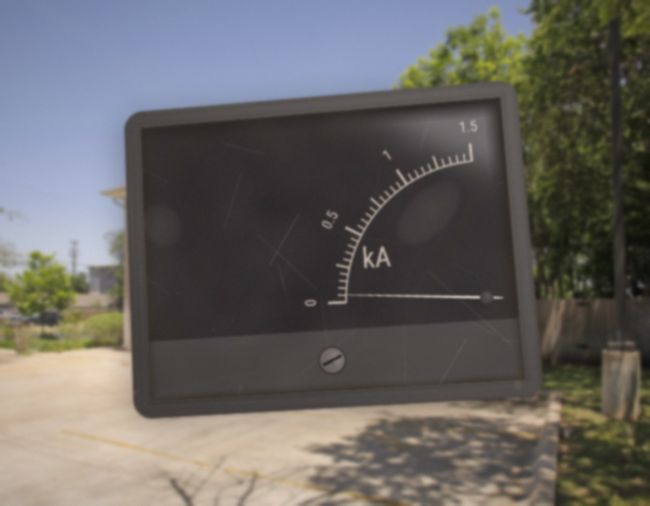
0.05 kA
